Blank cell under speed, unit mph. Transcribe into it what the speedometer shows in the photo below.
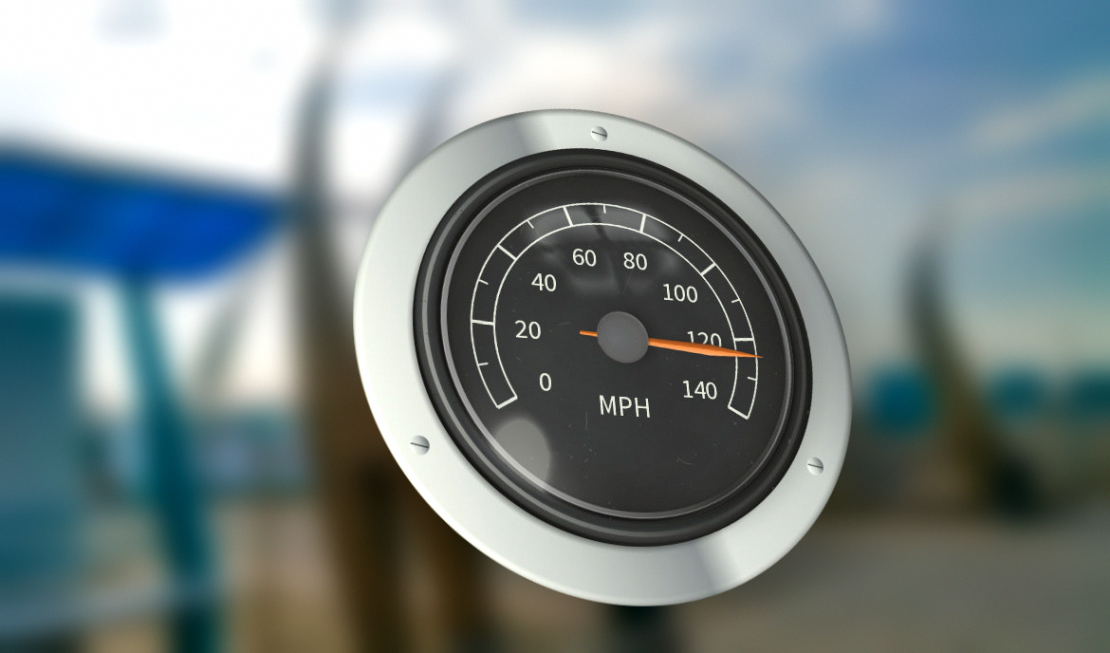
125 mph
